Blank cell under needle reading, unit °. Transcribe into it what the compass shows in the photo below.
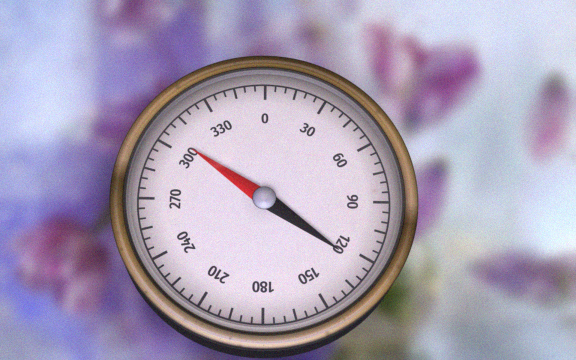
305 °
